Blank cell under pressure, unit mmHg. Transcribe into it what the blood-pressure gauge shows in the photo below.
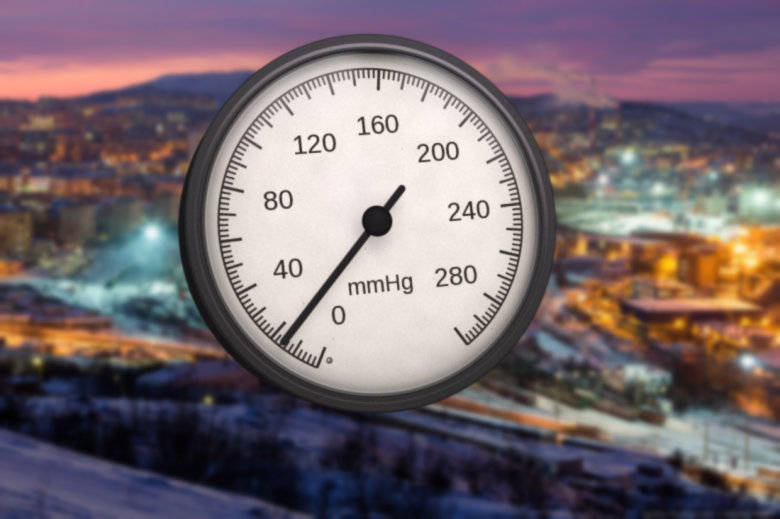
16 mmHg
